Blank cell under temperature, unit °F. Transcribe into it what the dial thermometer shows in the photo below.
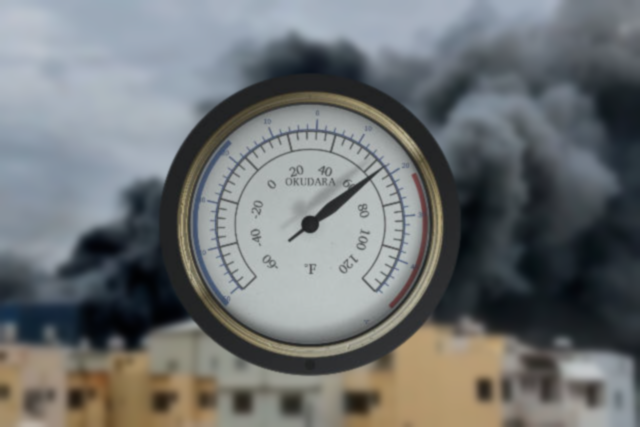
64 °F
